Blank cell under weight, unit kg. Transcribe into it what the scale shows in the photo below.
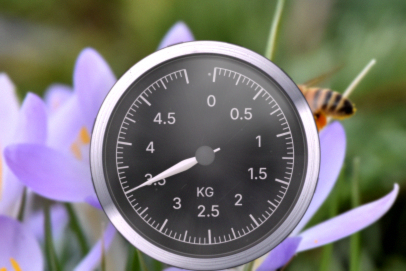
3.5 kg
